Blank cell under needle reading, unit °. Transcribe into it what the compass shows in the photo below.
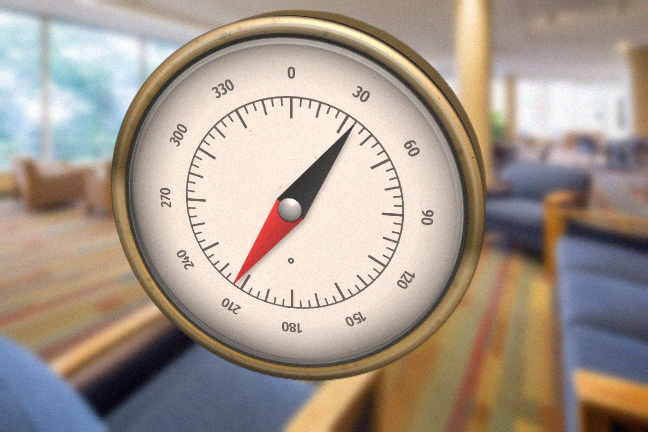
215 °
